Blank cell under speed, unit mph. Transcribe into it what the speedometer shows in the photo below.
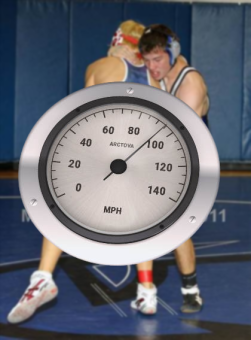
95 mph
